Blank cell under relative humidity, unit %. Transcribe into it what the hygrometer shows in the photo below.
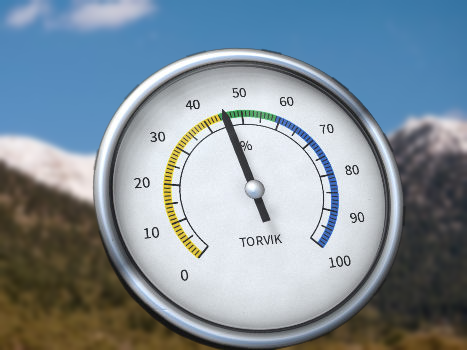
45 %
